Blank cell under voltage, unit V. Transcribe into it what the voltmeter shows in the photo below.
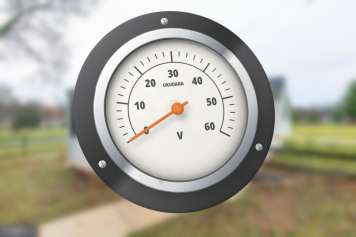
0 V
